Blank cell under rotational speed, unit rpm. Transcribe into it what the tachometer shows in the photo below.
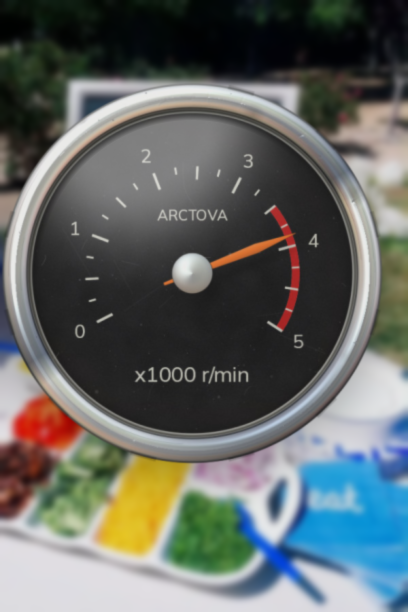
3875 rpm
